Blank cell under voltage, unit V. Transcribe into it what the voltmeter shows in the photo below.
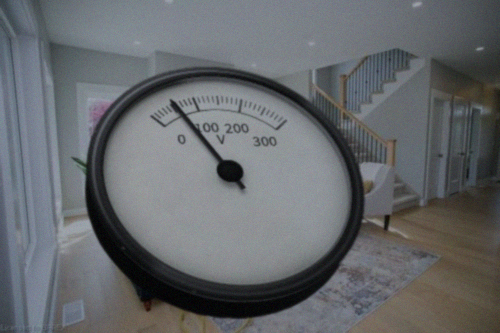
50 V
